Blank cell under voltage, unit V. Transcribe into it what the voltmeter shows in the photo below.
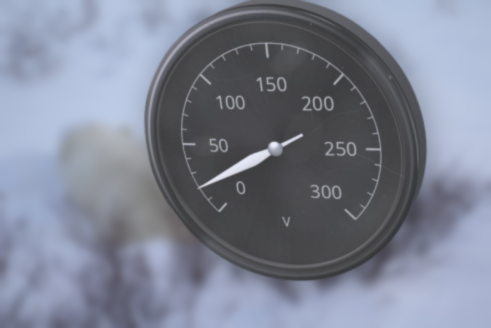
20 V
